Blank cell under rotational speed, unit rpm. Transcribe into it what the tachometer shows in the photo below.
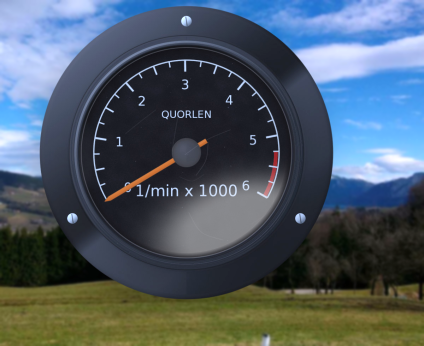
0 rpm
